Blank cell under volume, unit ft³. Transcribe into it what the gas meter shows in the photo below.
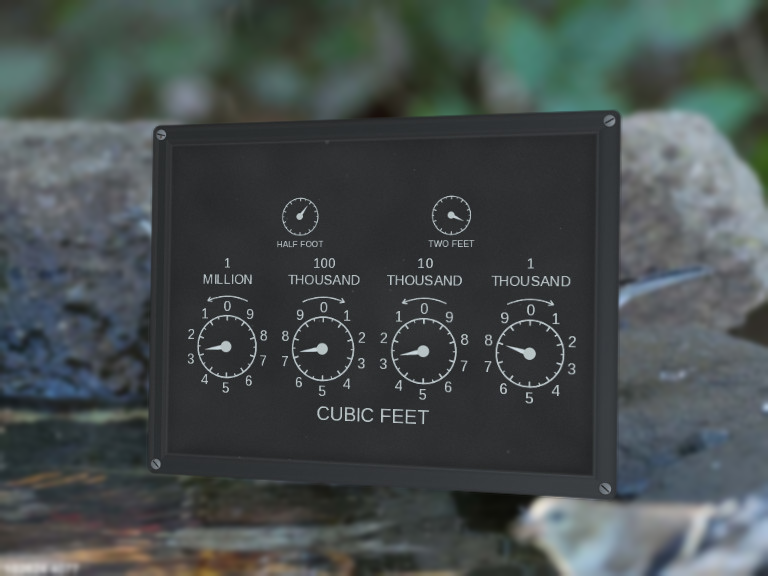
272800 ft³
